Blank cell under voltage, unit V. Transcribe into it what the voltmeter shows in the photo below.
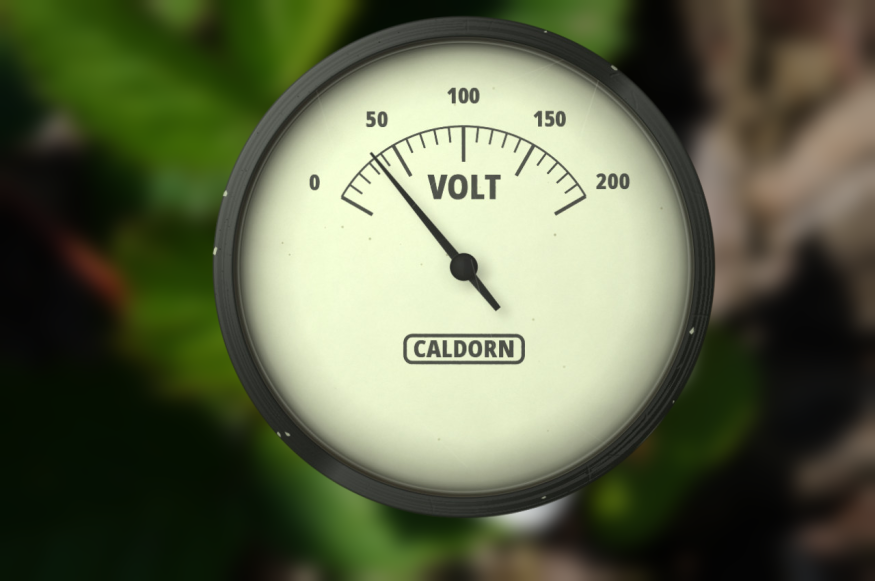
35 V
